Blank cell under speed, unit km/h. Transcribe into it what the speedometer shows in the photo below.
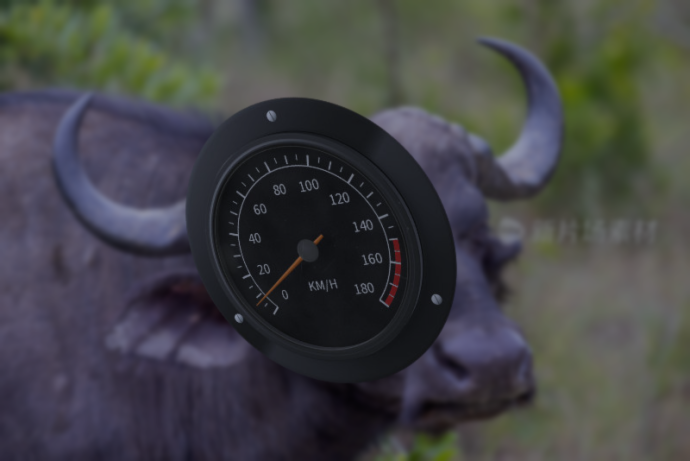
7.5 km/h
